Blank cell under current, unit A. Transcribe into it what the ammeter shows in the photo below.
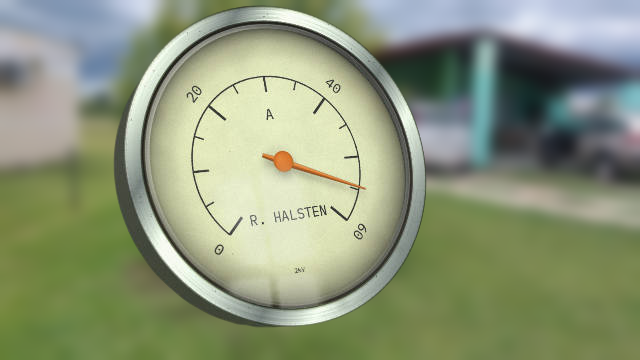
55 A
